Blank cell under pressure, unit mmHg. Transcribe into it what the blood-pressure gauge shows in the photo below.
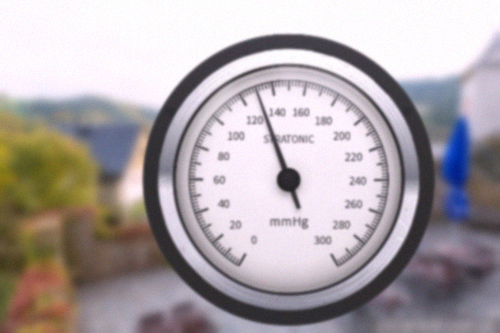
130 mmHg
